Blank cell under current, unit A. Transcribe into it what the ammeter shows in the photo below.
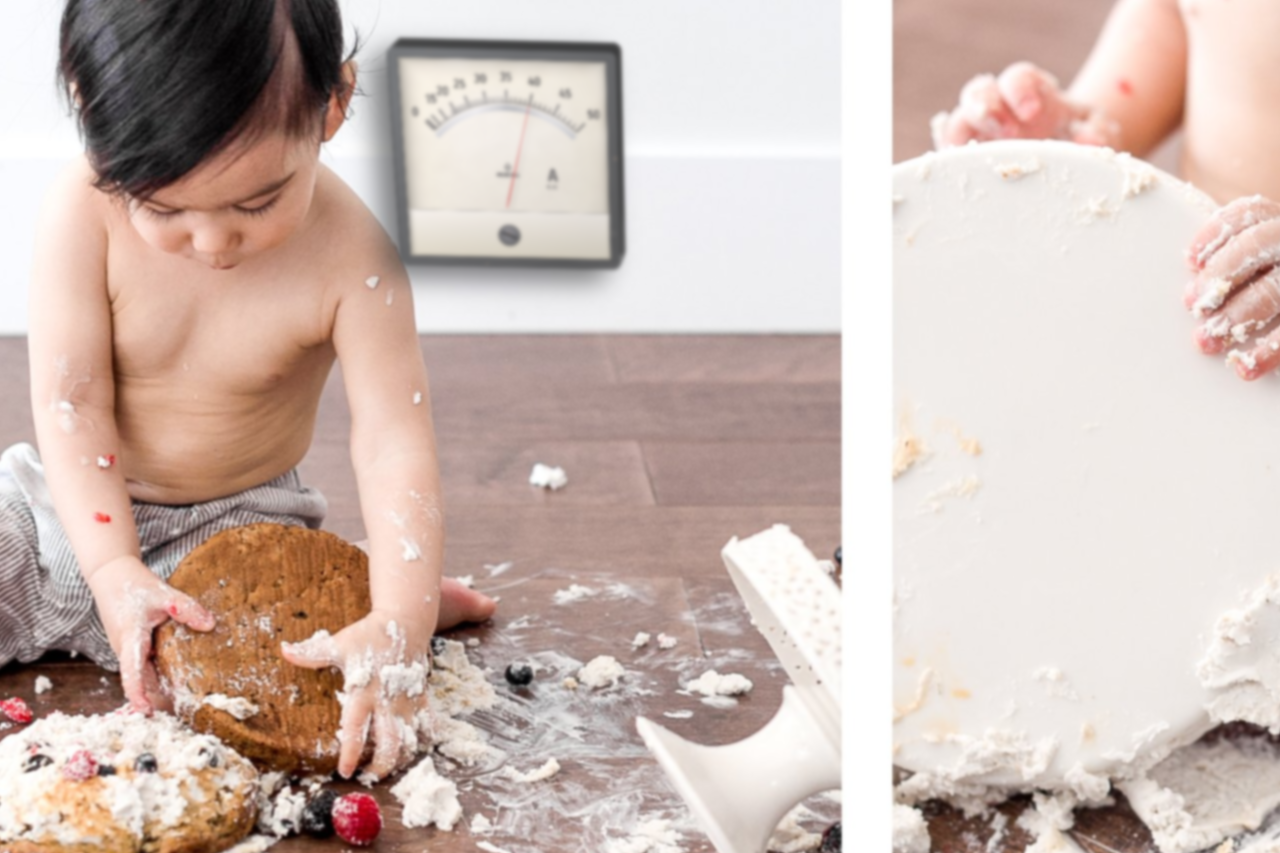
40 A
